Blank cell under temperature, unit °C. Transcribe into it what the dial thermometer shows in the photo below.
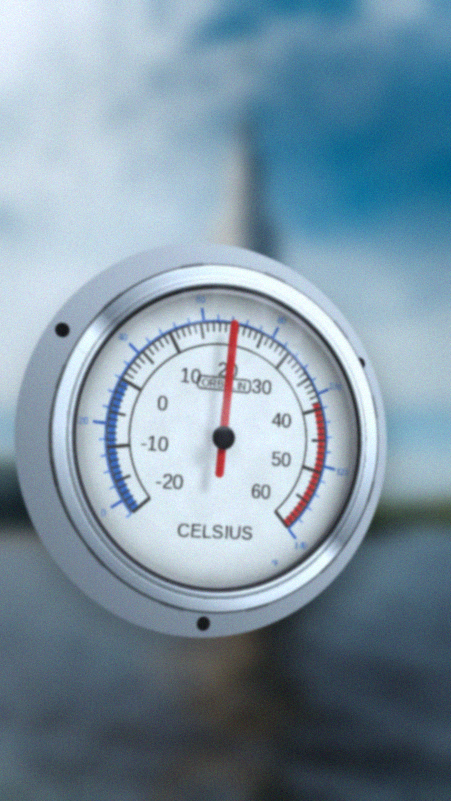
20 °C
